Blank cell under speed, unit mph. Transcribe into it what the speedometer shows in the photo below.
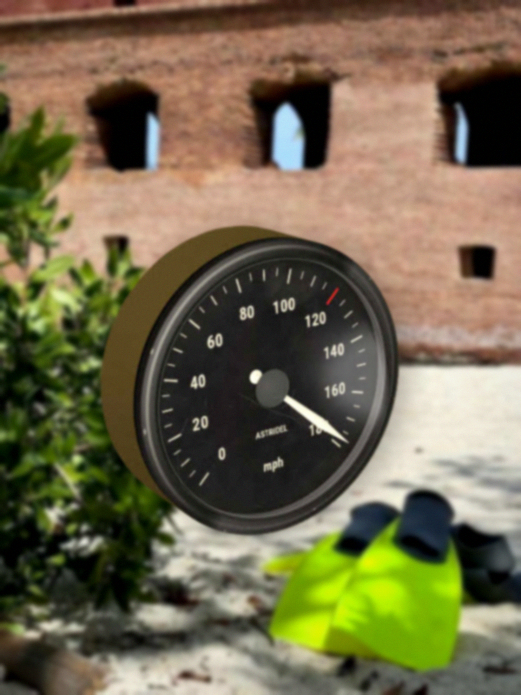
177.5 mph
